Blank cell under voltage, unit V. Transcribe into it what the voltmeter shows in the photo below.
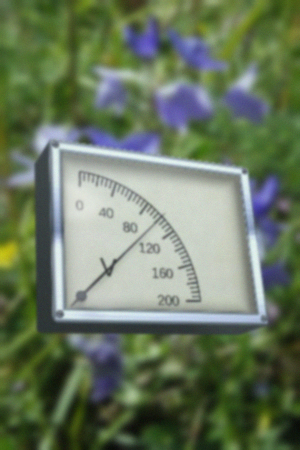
100 V
